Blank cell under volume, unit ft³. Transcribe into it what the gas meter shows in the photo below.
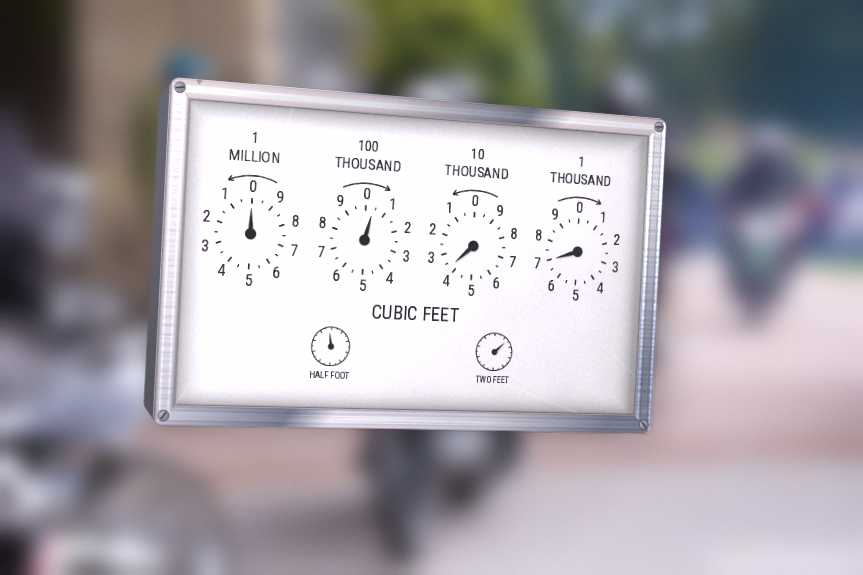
3700 ft³
